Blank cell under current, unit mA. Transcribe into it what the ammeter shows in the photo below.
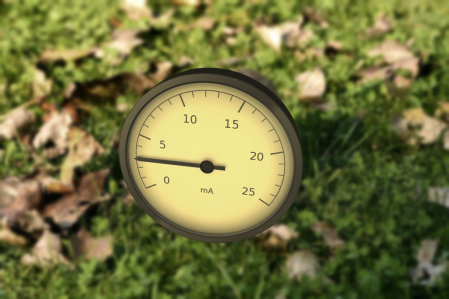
3 mA
